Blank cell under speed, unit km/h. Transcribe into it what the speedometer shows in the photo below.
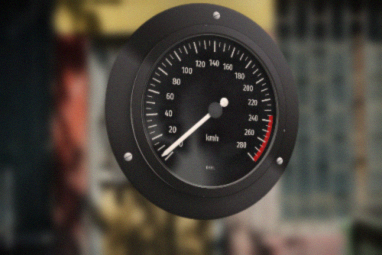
5 km/h
